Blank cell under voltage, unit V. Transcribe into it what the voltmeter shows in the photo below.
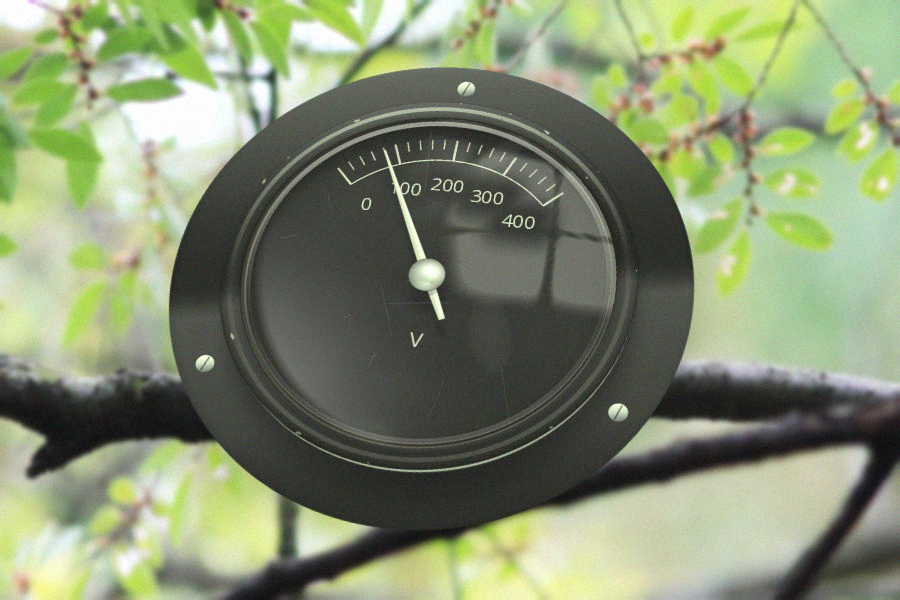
80 V
